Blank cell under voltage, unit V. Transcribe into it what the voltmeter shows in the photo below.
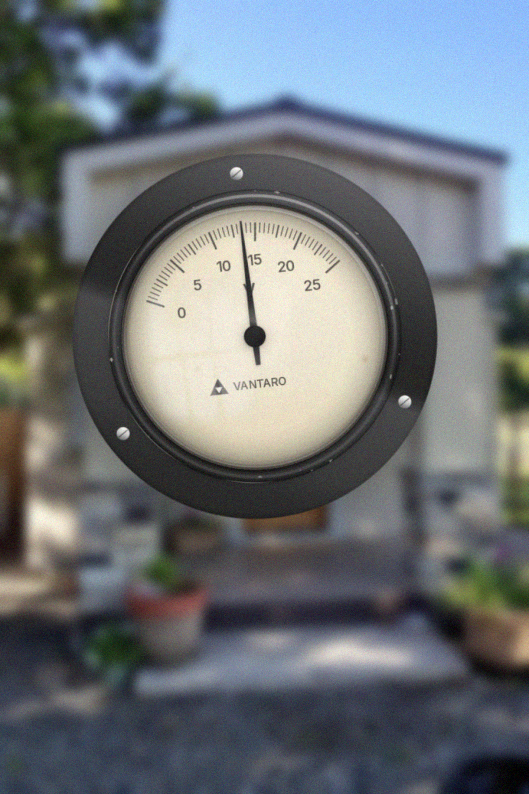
13.5 V
